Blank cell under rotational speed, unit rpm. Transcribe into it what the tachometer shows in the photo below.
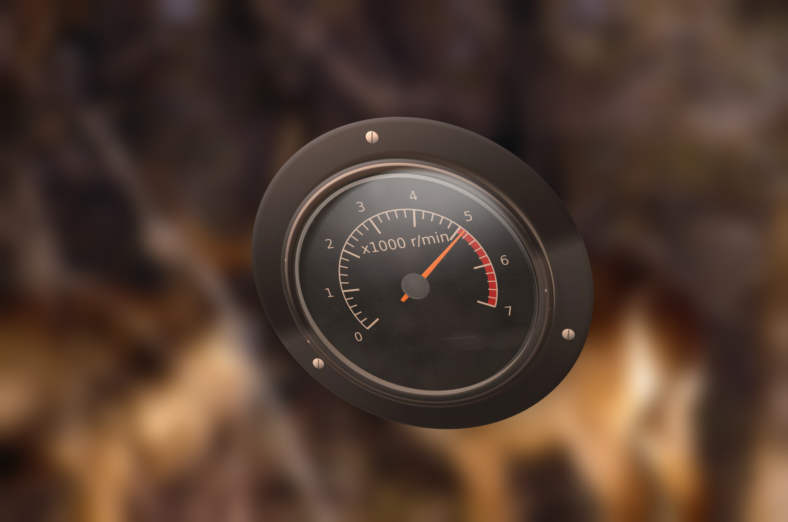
5100 rpm
